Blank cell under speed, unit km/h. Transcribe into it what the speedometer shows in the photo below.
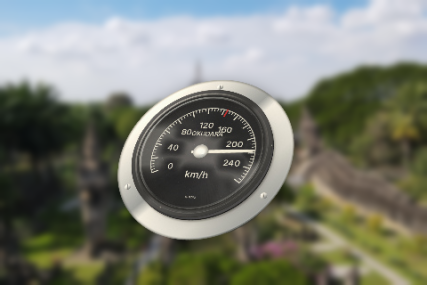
220 km/h
